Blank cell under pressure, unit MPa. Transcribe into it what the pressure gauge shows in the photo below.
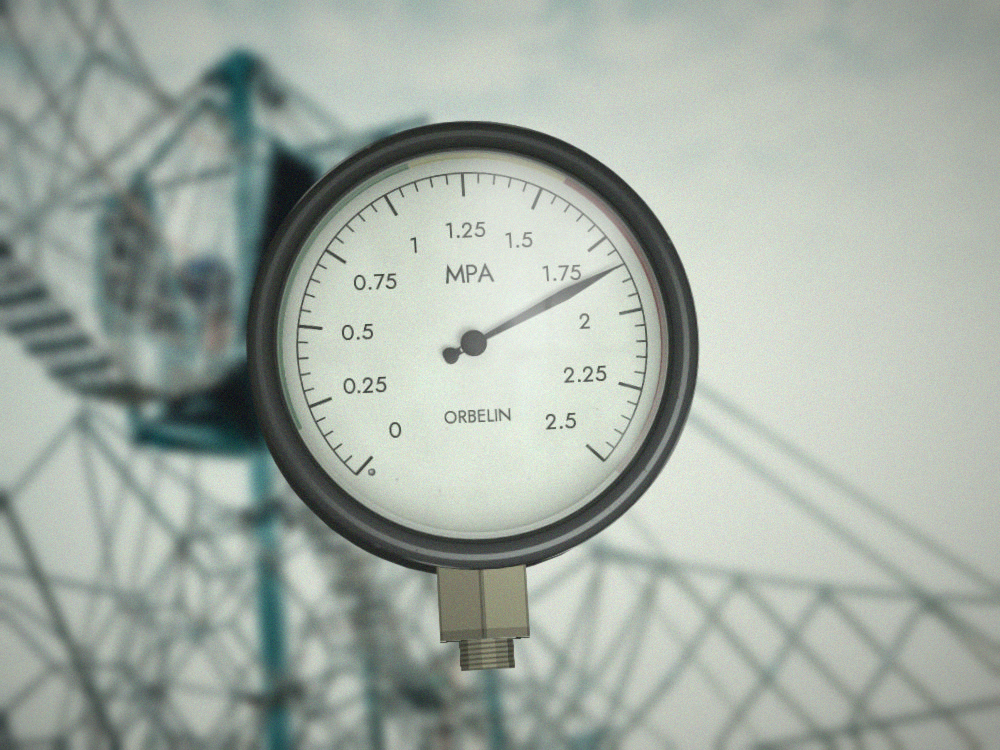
1.85 MPa
